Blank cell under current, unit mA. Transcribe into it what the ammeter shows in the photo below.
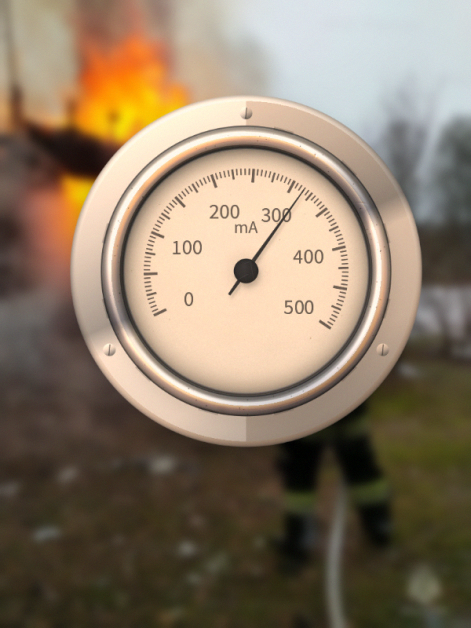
315 mA
